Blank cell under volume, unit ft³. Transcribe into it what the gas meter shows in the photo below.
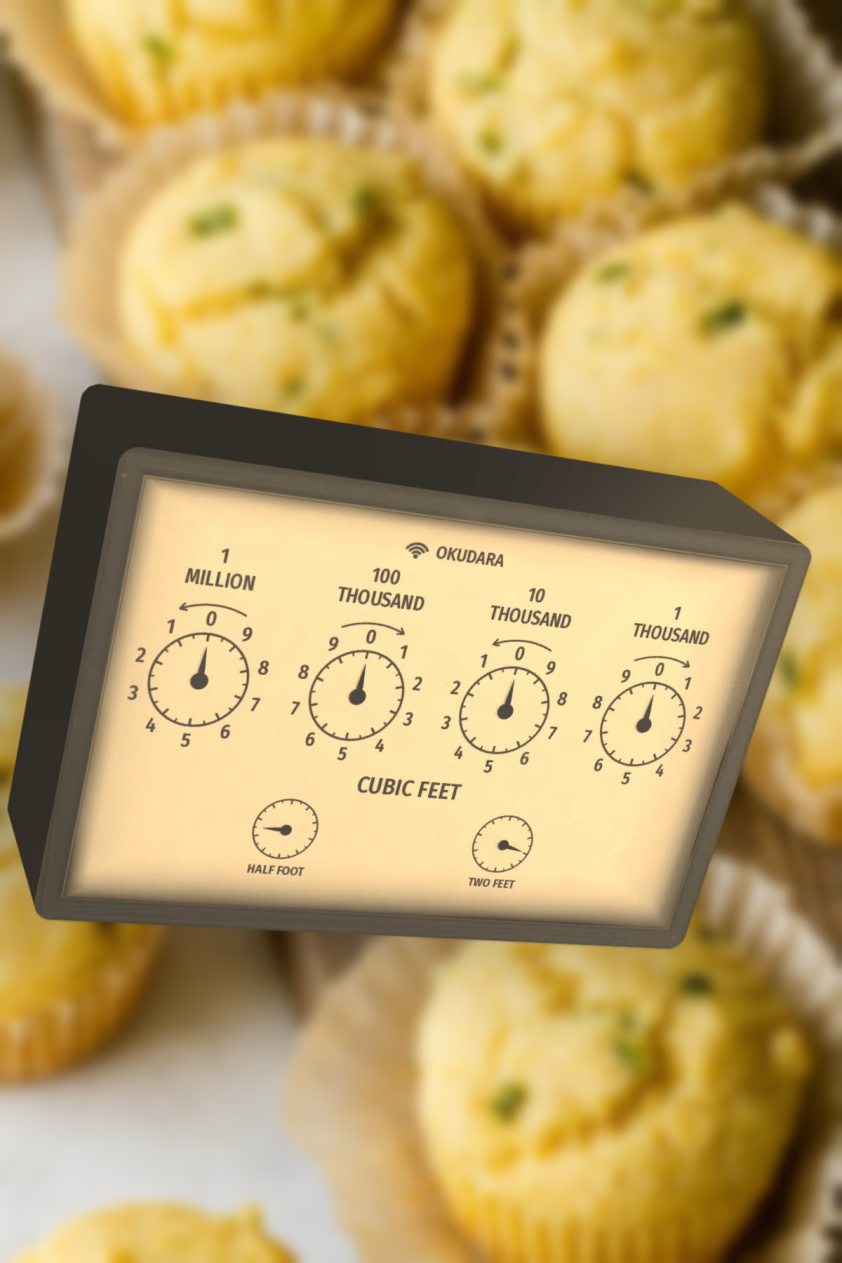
0 ft³
